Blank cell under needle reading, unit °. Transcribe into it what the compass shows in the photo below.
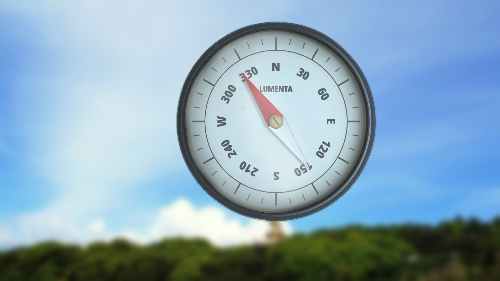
325 °
